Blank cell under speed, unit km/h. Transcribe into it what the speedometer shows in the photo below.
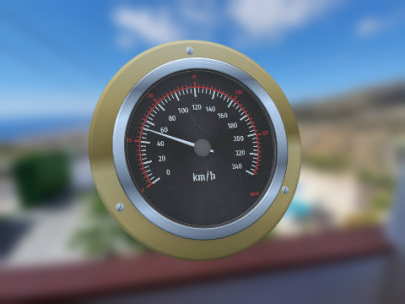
52 km/h
